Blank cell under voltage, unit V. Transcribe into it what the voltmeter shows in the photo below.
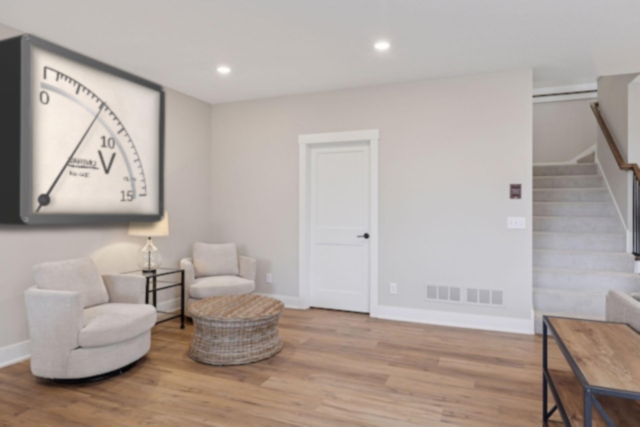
7.5 V
